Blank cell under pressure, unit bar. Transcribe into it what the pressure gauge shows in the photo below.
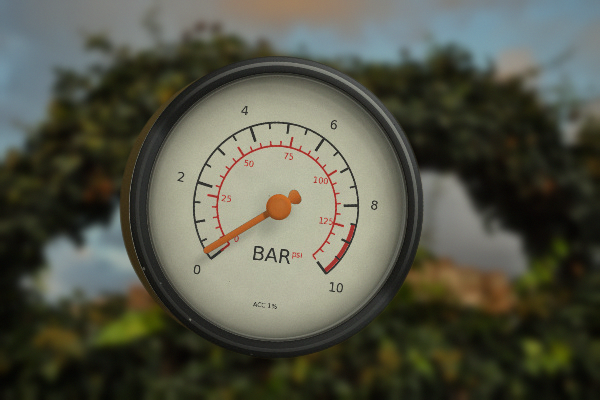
0.25 bar
